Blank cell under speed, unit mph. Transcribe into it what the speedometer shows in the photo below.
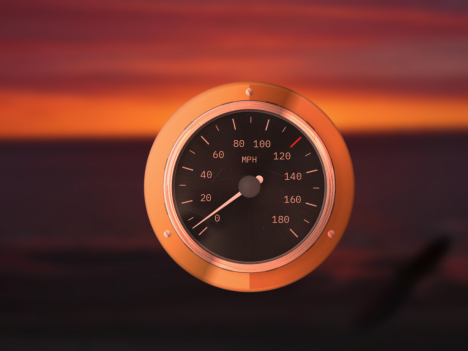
5 mph
